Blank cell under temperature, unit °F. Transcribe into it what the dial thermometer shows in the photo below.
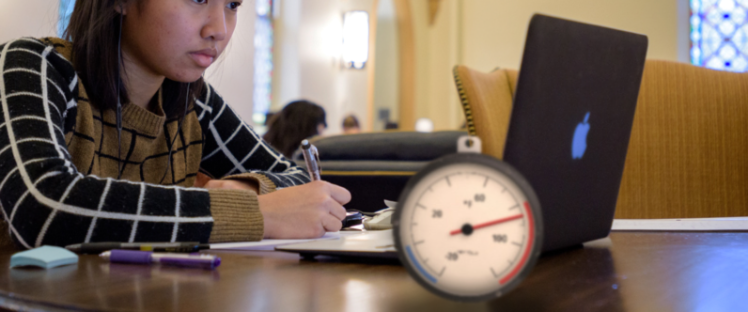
85 °F
